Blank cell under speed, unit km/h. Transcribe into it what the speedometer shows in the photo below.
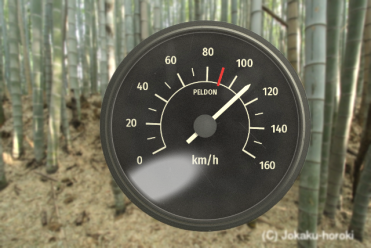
110 km/h
